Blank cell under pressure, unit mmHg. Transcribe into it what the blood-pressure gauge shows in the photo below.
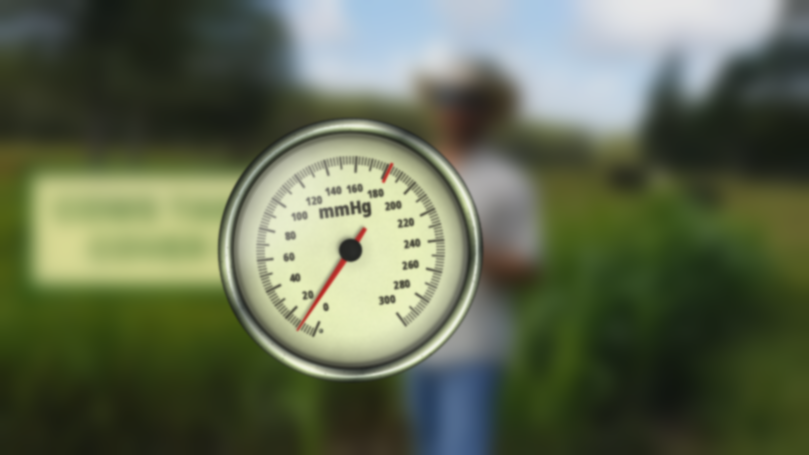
10 mmHg
